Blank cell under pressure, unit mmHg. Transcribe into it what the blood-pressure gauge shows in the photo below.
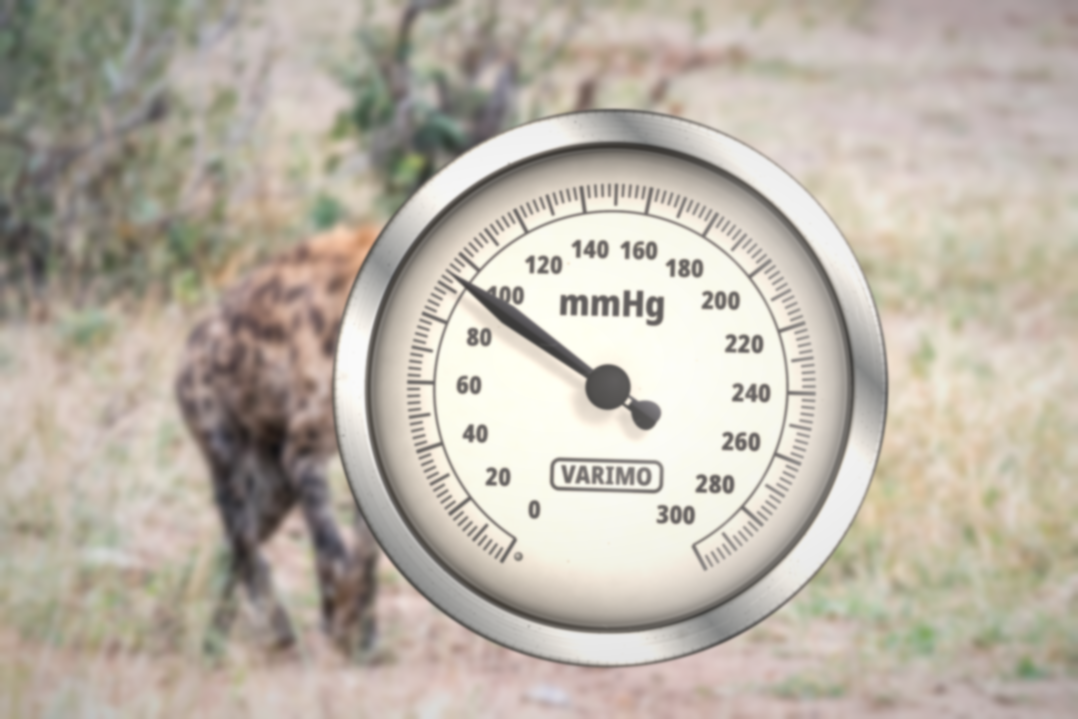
94 mmHg
